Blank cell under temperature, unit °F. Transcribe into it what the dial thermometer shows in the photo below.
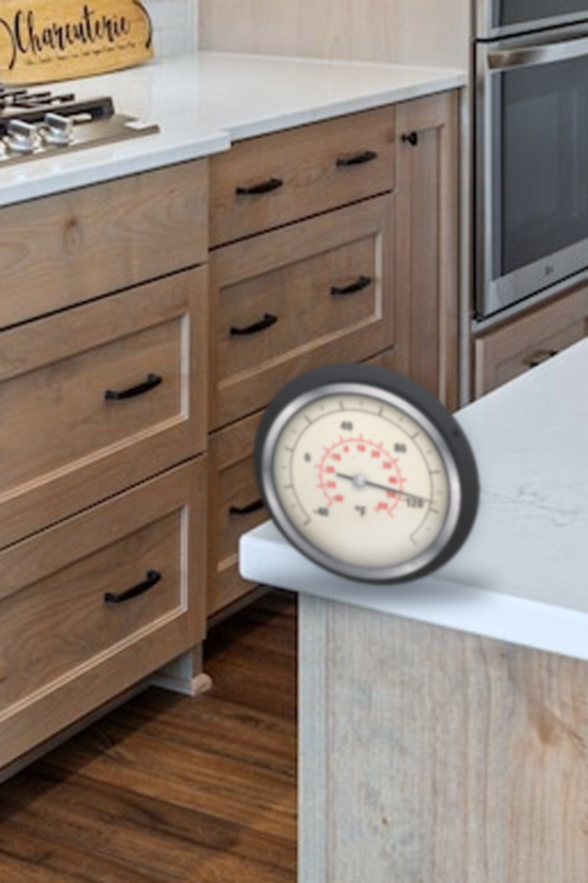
115 °F
